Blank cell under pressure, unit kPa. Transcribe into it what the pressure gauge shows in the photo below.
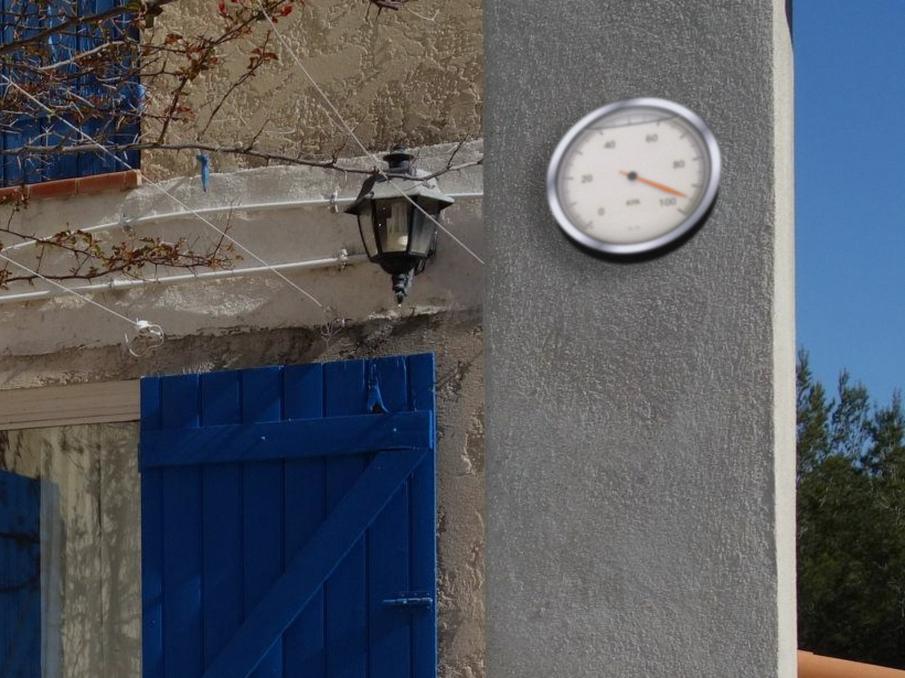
95 kPa
